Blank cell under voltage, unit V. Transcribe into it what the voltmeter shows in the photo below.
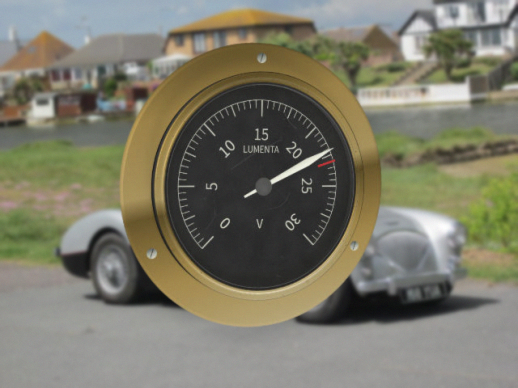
22 V
